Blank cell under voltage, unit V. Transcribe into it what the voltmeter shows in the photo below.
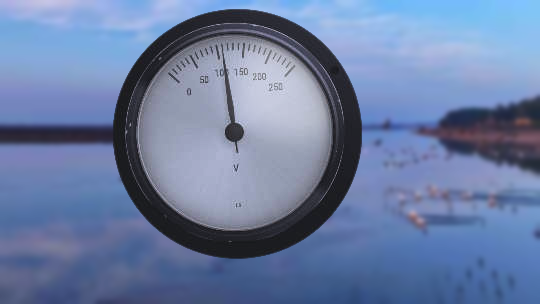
110 V
